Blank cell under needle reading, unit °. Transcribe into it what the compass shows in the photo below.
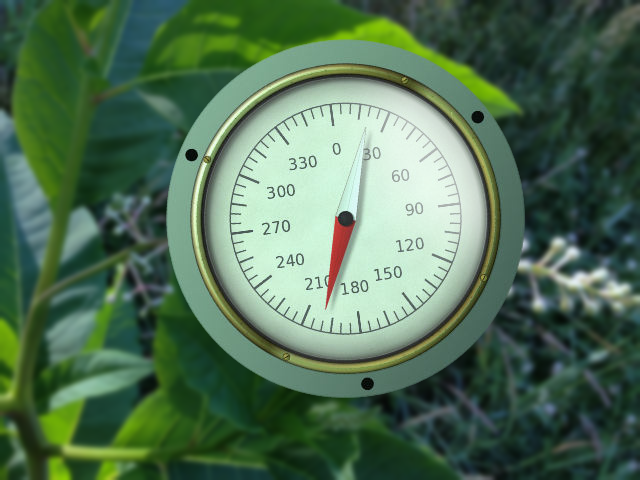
200 °
